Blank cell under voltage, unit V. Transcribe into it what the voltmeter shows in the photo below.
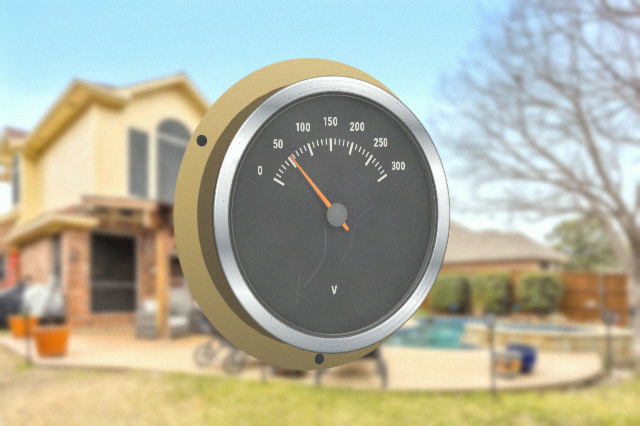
50 V
